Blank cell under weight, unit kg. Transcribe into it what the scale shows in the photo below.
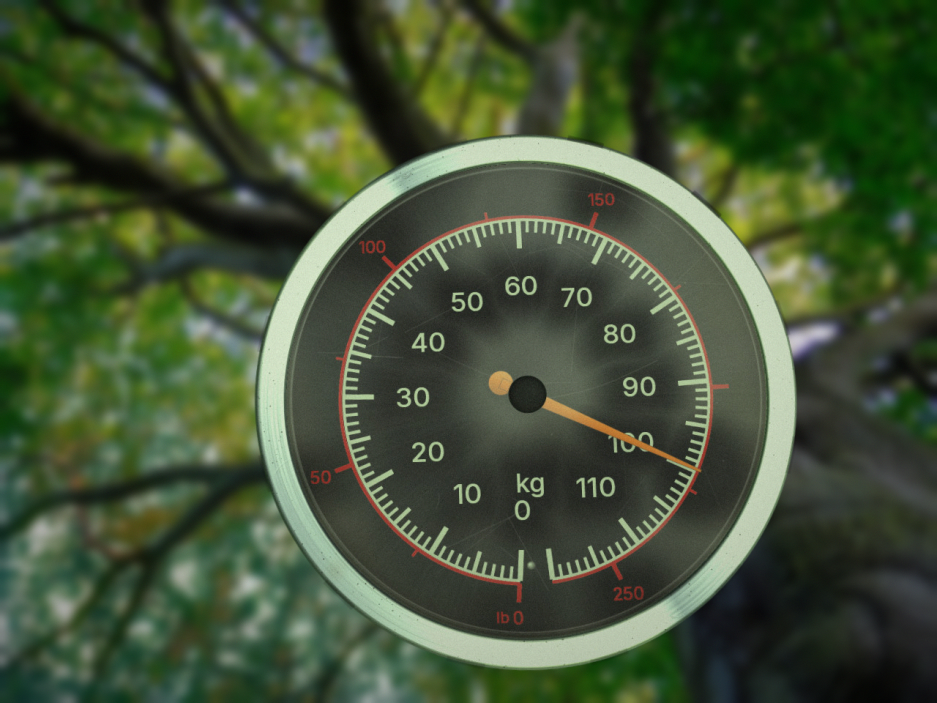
100 kg
